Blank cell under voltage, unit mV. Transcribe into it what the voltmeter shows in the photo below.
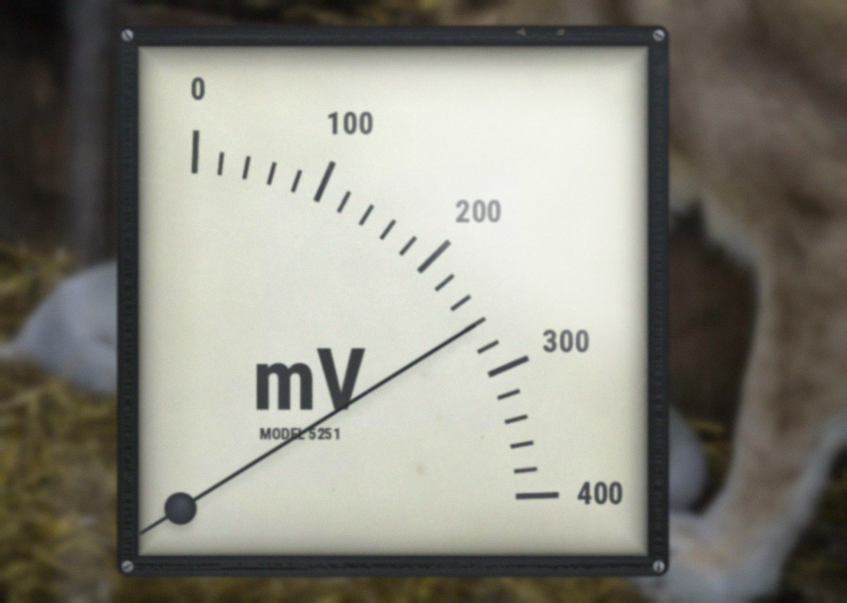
260 mV
